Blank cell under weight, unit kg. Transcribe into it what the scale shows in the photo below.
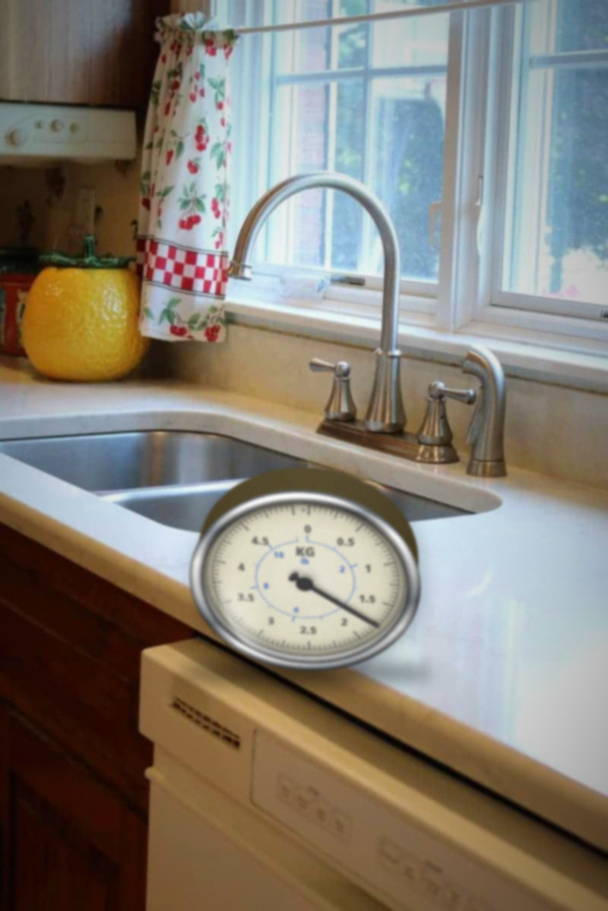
1.75 kg
